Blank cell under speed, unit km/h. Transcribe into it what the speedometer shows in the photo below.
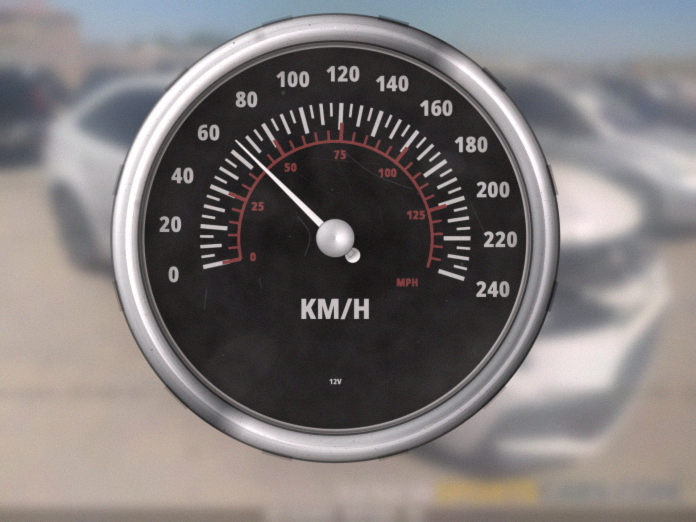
65 km/h
